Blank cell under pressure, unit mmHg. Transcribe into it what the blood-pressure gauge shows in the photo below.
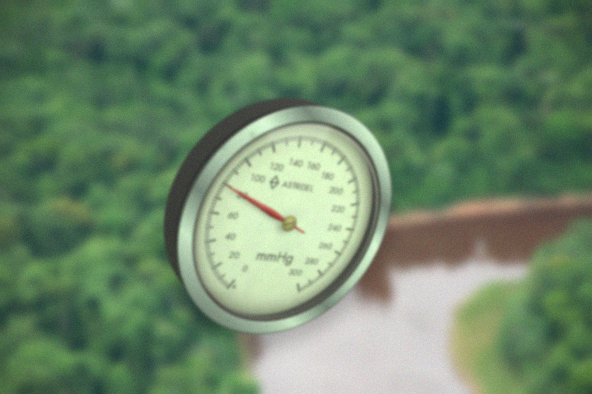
80 mmHg
